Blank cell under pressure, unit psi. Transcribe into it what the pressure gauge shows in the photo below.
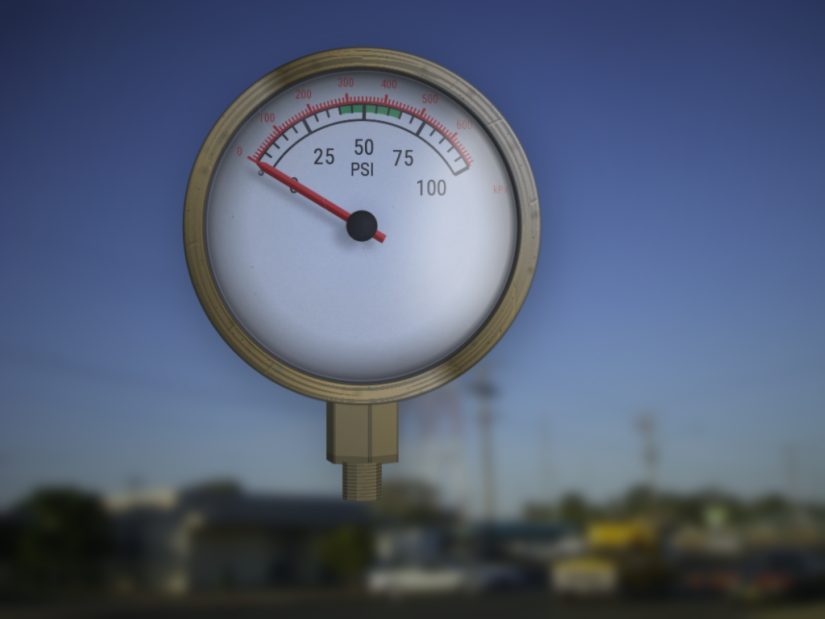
0 psi
